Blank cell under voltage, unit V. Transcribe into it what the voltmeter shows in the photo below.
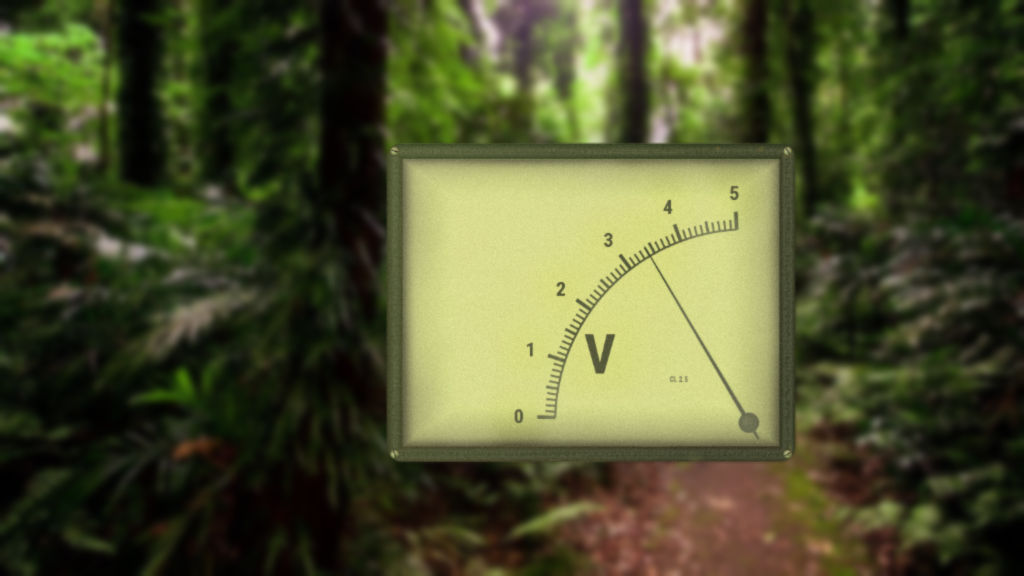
3.4 V
